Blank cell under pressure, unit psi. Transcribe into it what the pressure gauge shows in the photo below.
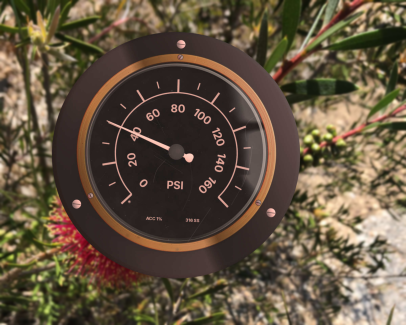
40 psi
